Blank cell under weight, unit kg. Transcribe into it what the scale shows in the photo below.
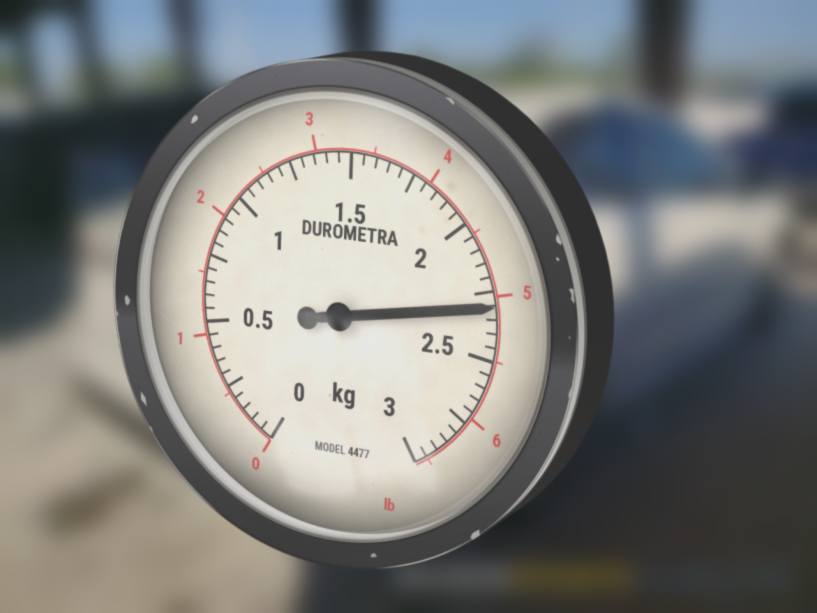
2.3 kg
